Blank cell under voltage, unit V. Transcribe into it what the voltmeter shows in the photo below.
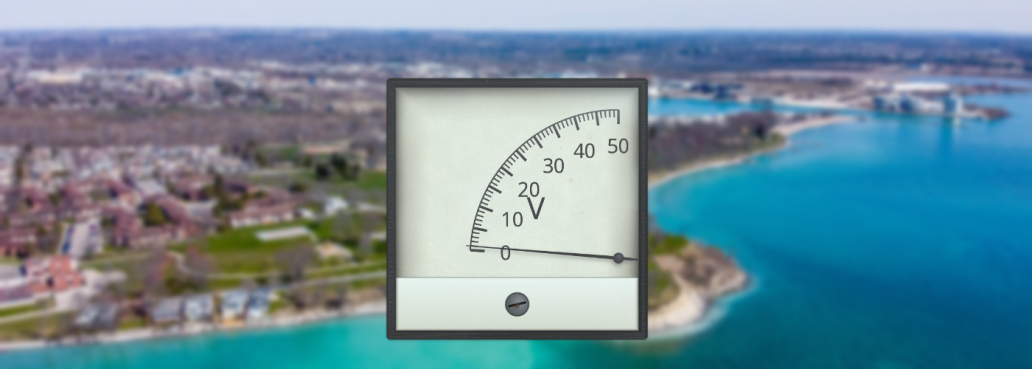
1 V
